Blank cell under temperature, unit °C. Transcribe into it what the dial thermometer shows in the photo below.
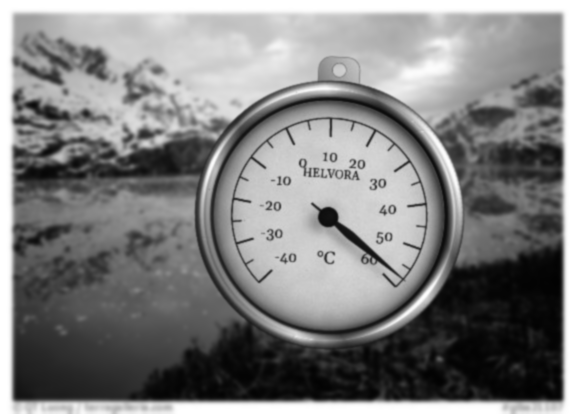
57.5 °C
